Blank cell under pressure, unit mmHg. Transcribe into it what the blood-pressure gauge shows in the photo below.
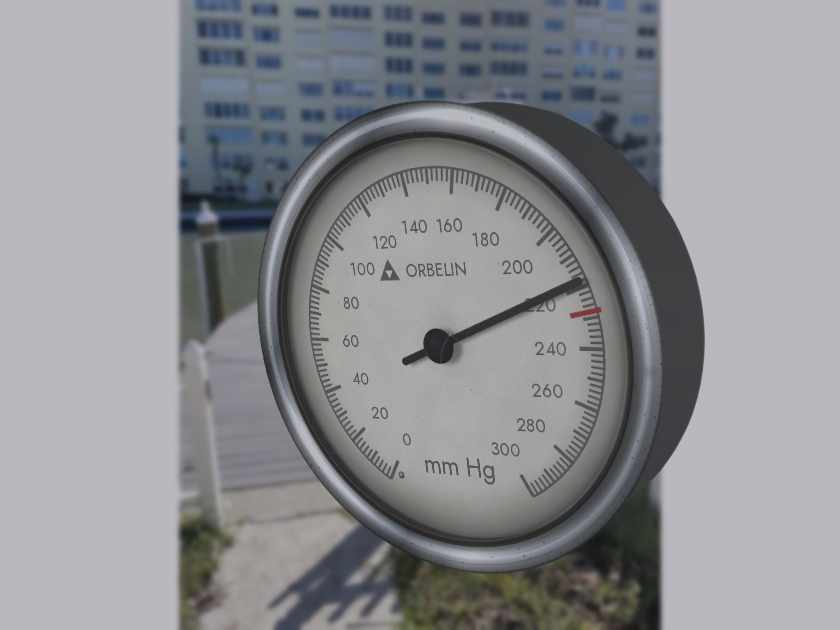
218 mmHg
